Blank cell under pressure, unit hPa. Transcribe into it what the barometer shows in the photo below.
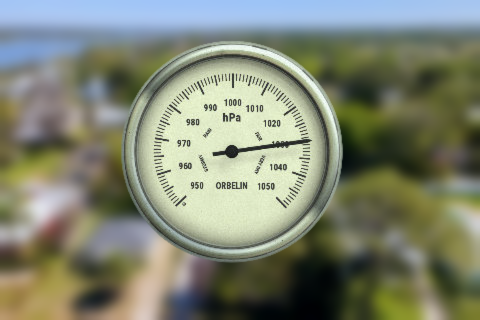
1030 hPa
